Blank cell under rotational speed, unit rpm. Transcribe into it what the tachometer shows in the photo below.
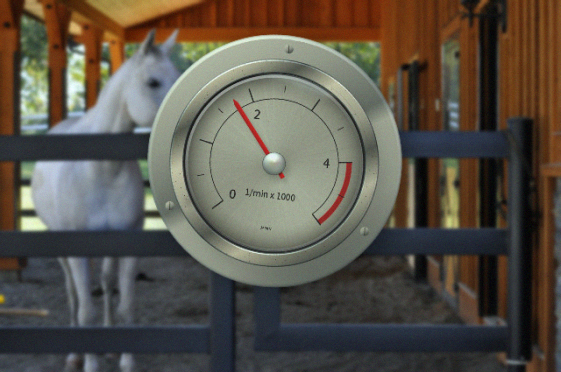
1750 rpm
